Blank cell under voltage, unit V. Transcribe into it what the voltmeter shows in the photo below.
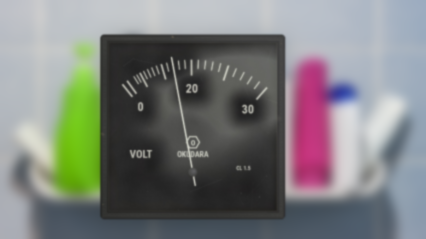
17 V
